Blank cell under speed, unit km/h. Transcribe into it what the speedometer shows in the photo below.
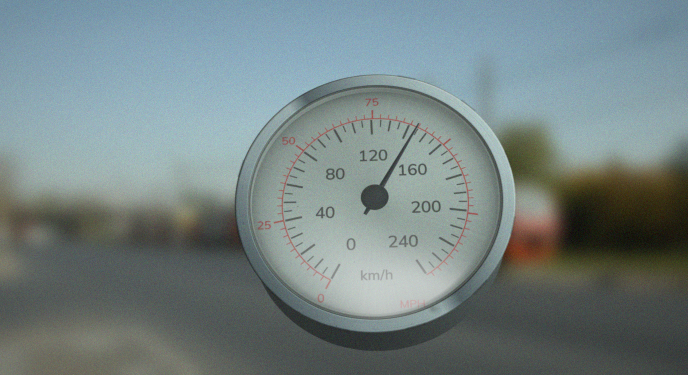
145 km/h
